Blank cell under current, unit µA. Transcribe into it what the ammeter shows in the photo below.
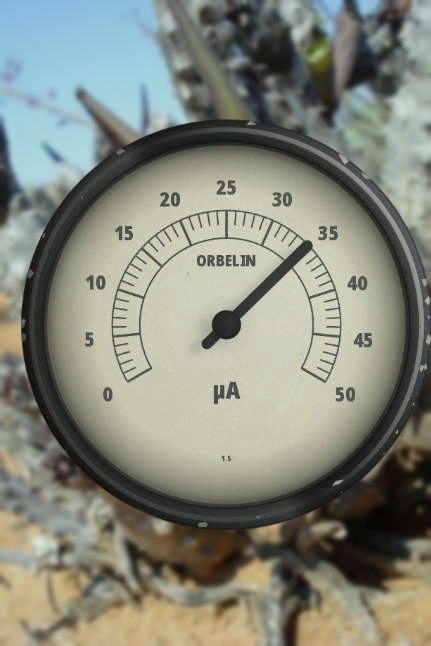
34.5 µA
